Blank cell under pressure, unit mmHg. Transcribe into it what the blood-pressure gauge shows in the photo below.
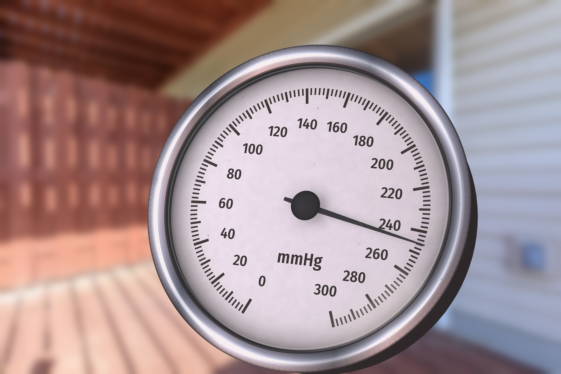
246 mmHg
